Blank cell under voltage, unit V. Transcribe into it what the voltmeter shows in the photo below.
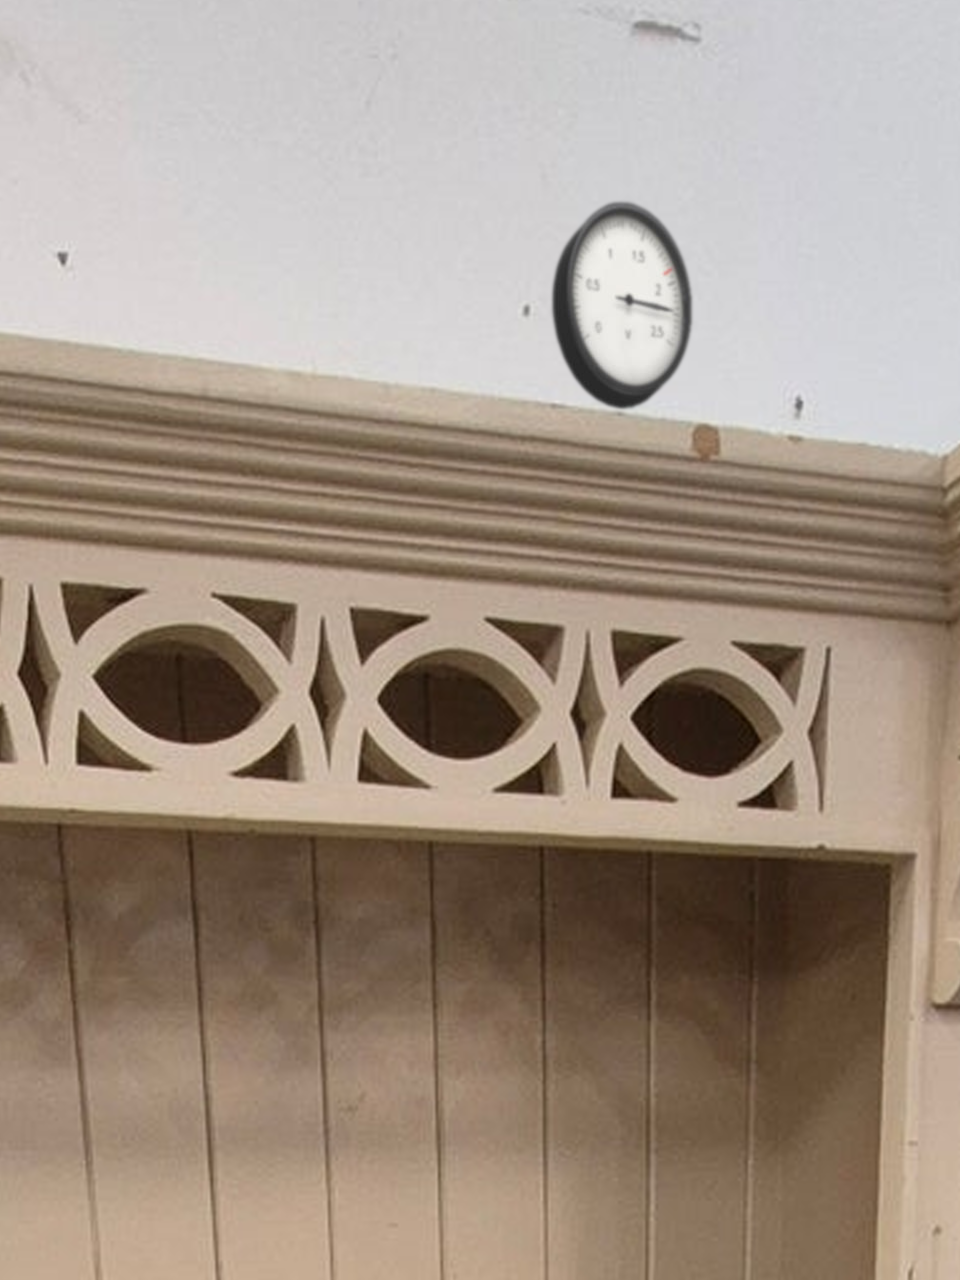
2.25 V
